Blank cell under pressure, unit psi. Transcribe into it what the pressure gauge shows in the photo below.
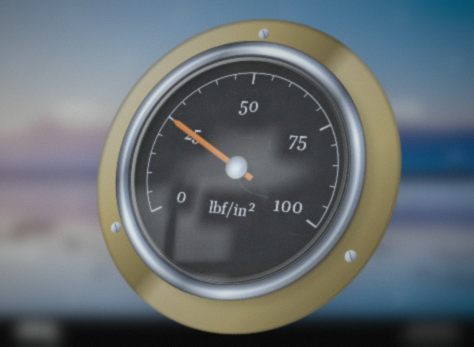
25 psi
